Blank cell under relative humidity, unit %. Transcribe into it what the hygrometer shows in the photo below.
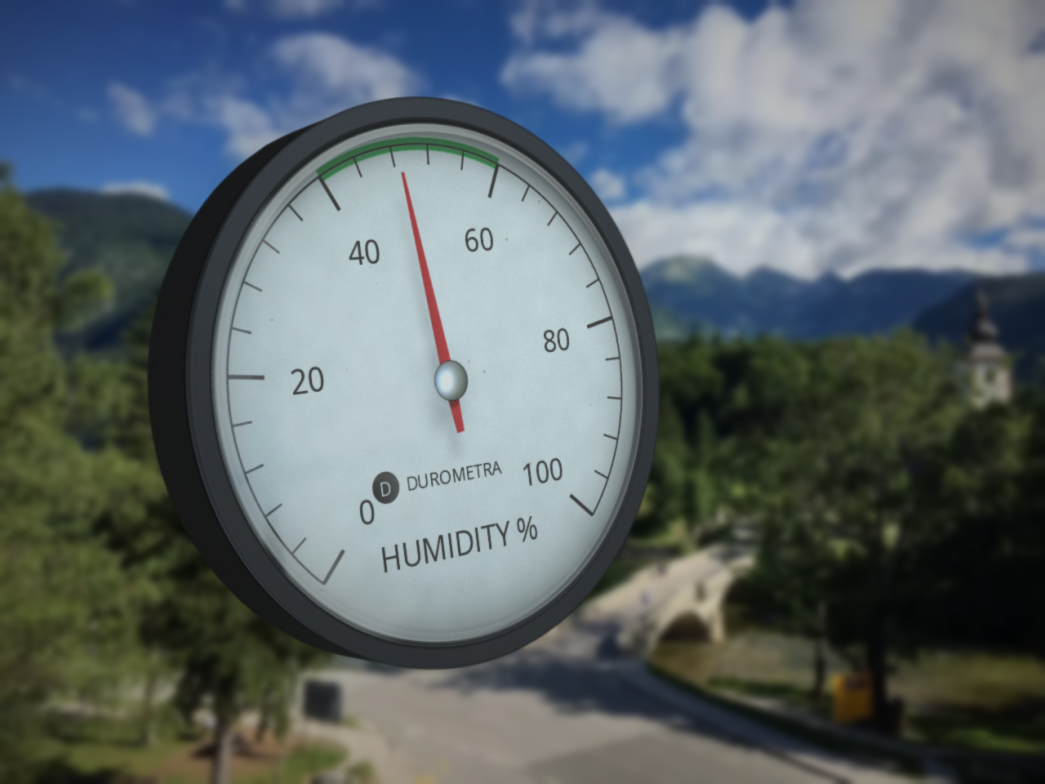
48 %
